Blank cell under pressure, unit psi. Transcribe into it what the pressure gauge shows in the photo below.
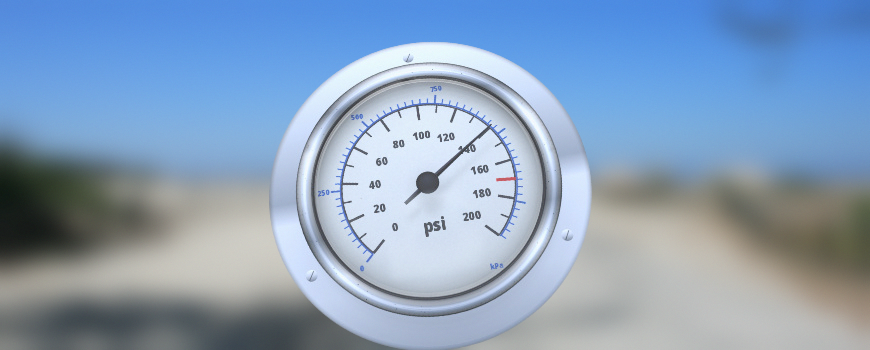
140 psi
